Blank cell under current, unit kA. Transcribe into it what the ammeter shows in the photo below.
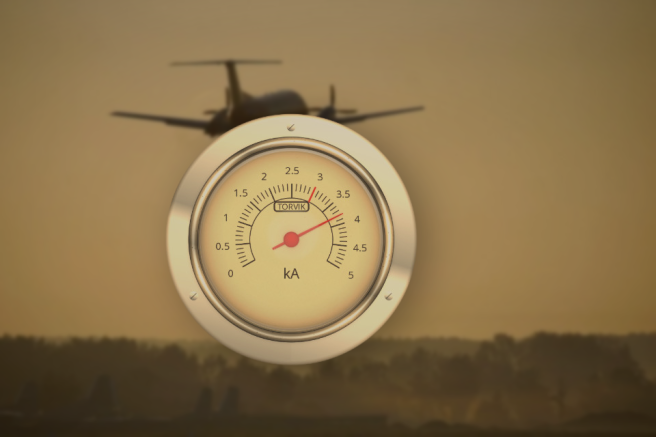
3.8 kA
